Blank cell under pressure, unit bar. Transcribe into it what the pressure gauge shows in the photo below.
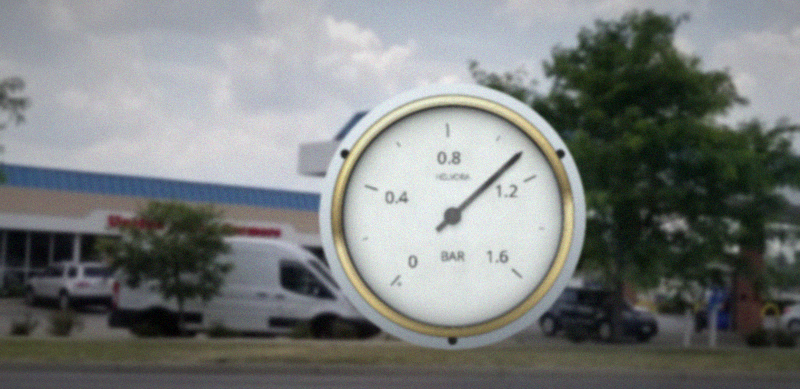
1.1 bar
